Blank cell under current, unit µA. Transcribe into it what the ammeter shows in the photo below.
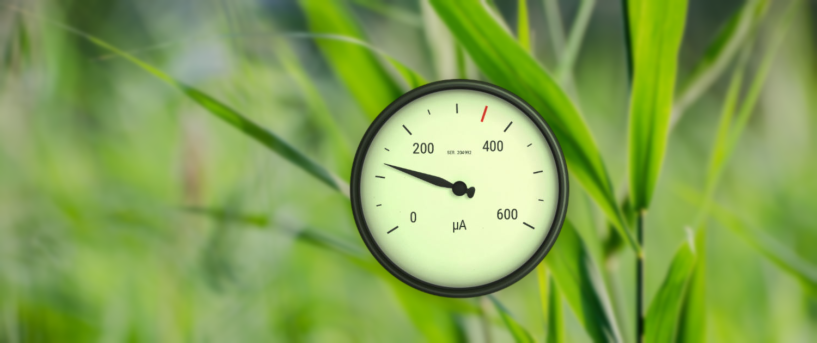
125 µA
